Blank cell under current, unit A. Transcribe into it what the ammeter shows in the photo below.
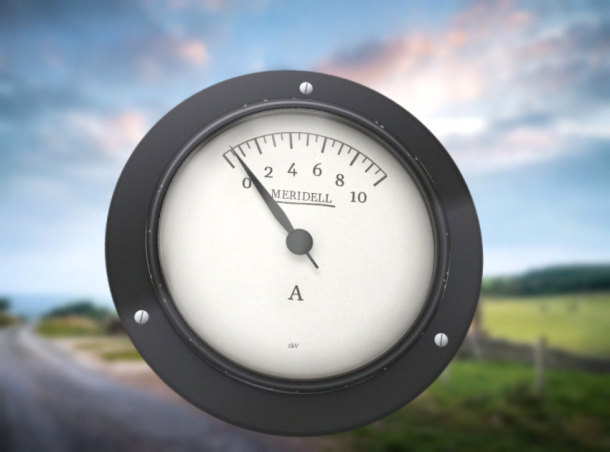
0.5 A
